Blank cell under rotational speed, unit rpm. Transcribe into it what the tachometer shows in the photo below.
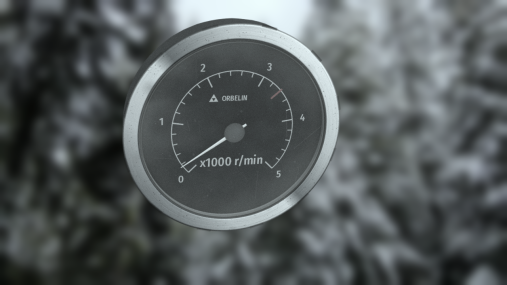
200 rpm
